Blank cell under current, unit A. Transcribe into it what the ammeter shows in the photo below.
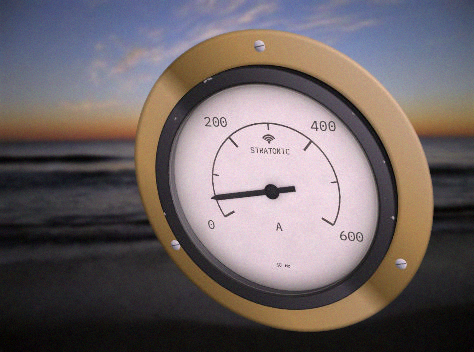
50 A
